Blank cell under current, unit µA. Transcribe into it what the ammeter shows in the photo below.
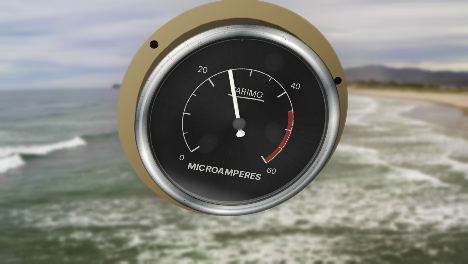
25 µA
